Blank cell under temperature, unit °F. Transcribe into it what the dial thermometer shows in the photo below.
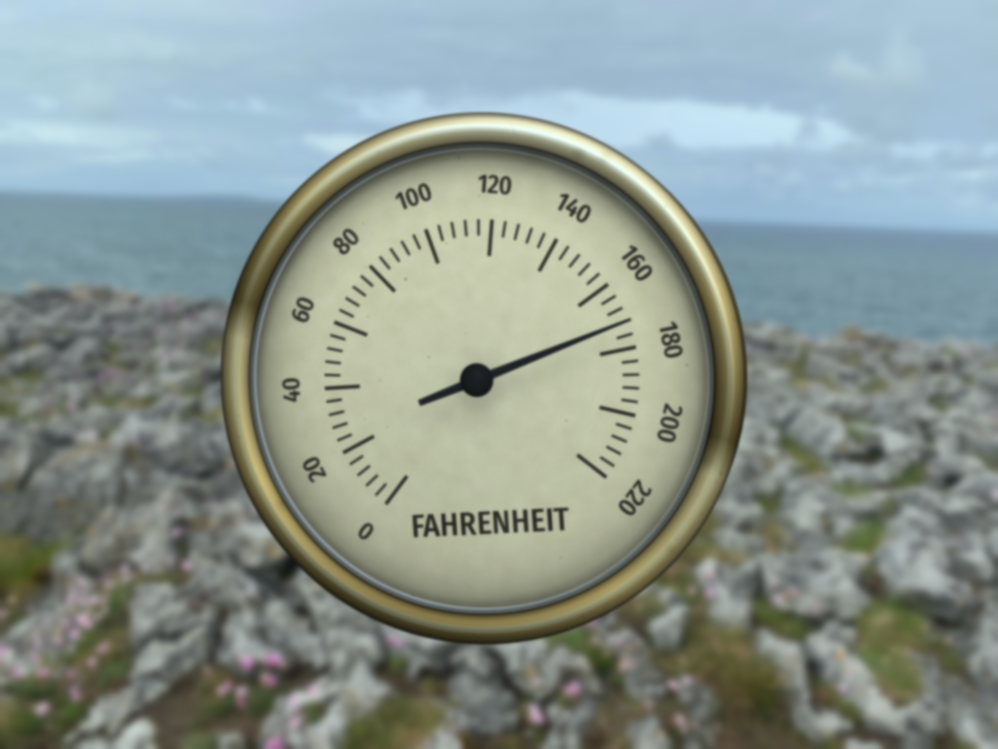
172 °F
